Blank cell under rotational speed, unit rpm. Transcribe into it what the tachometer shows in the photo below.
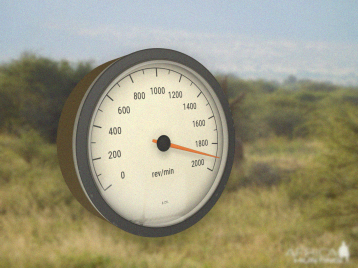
1900 rpm
